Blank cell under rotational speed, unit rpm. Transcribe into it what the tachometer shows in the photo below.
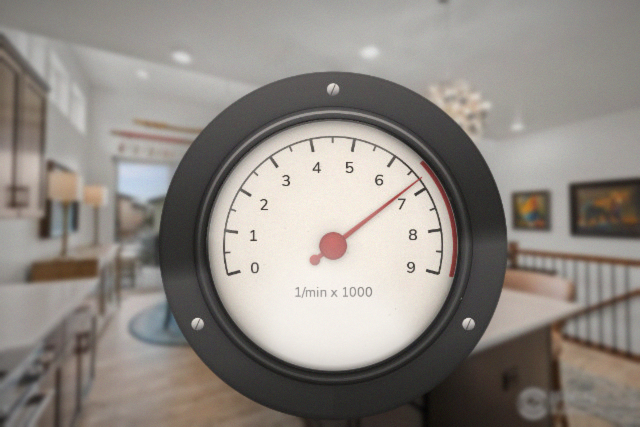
6750 rpm
